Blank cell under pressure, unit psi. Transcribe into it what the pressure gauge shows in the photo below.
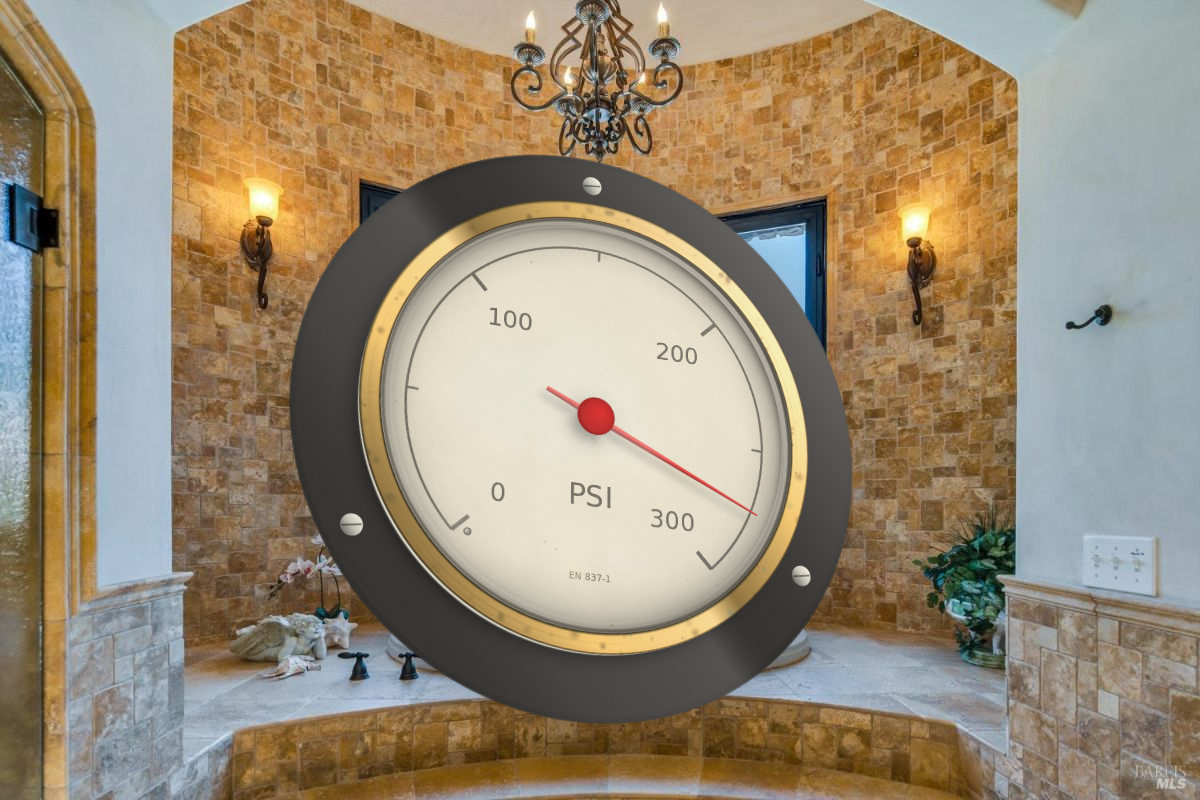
275 psi
